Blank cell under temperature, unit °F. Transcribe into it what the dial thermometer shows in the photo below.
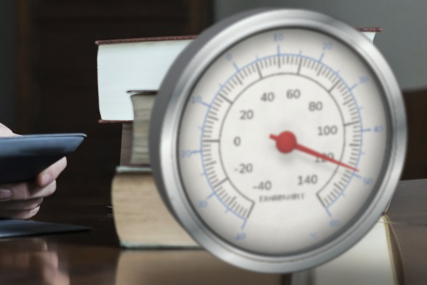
120 °F
